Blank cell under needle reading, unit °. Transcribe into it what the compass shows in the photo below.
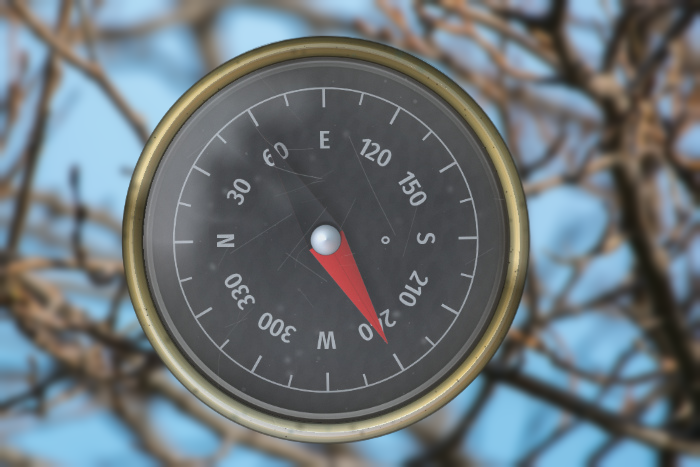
240 °
